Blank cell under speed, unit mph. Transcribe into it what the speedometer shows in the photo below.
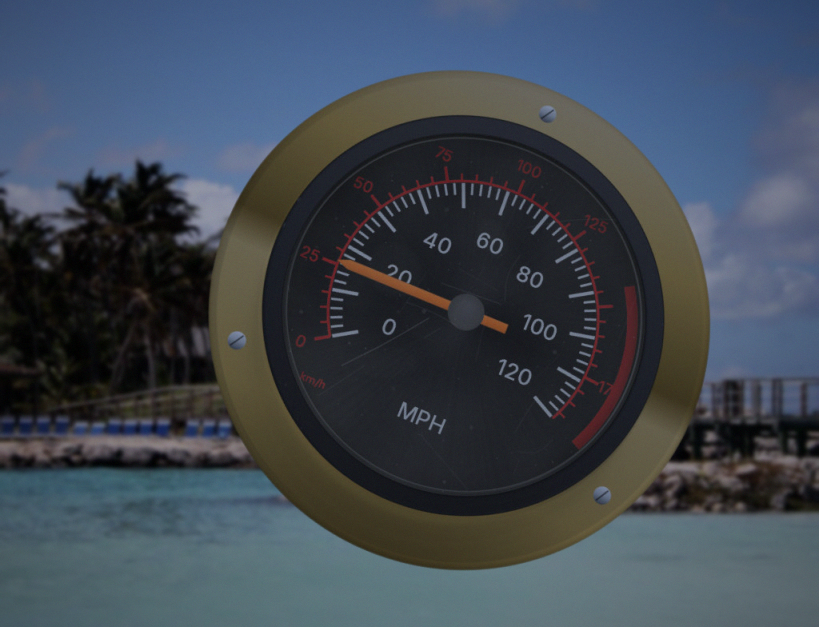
16 mph
